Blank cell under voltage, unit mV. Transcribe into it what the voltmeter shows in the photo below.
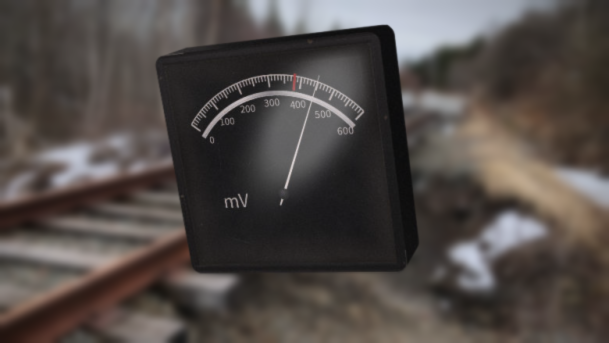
450 mV
